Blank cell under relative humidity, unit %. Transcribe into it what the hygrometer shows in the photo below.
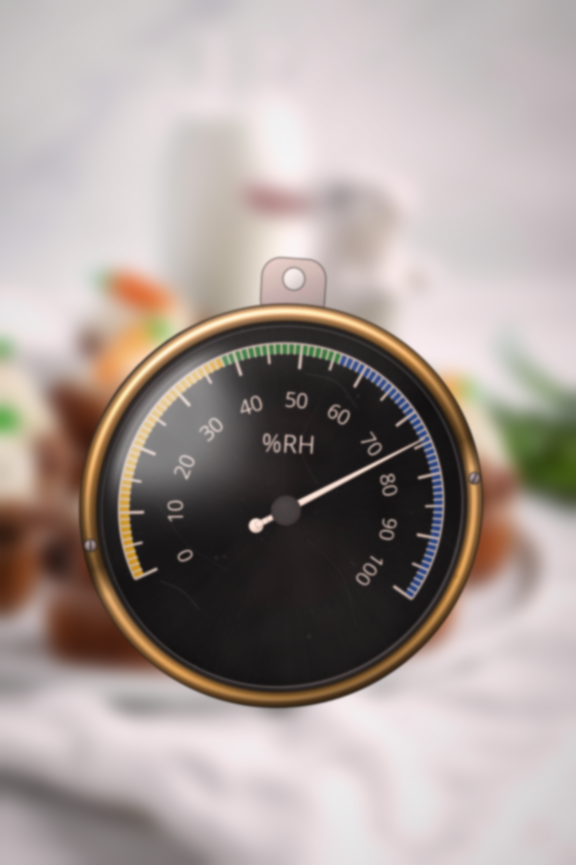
74 %
